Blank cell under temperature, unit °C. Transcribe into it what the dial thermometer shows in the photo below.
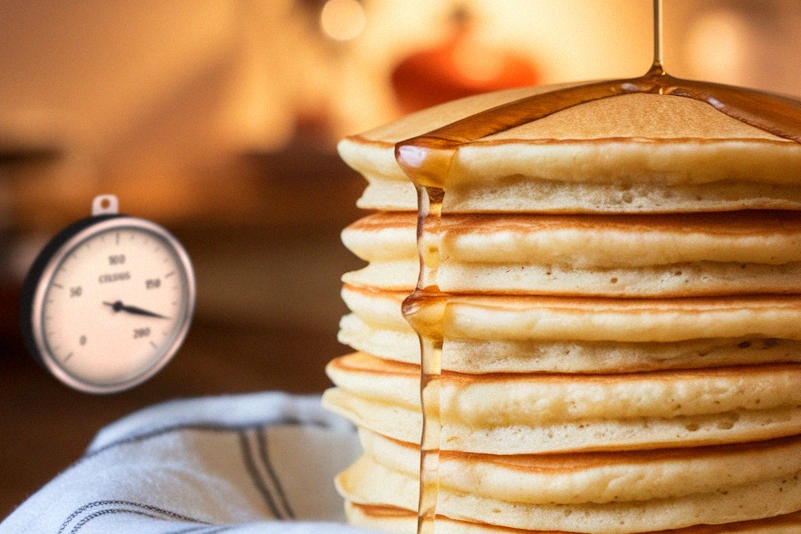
180 °C
